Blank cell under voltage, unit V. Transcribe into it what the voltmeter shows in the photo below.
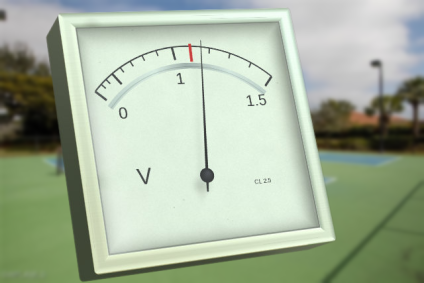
1.15 V
